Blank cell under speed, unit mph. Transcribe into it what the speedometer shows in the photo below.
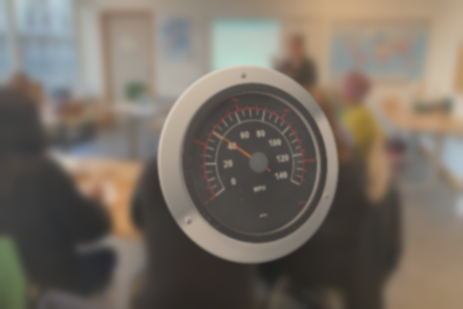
40 mph
